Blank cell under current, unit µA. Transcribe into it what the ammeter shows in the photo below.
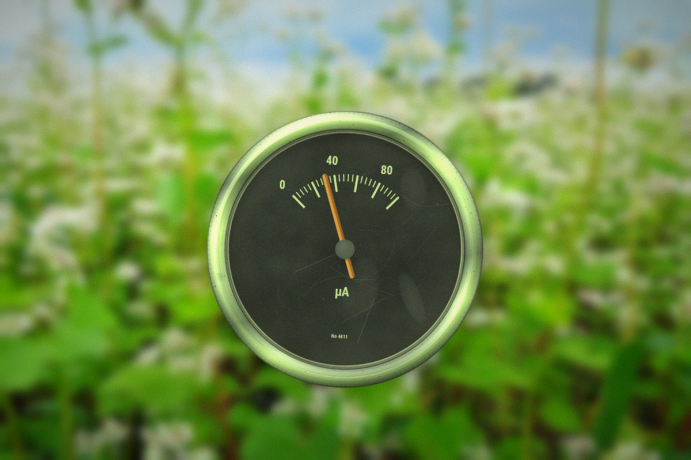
32 µA
